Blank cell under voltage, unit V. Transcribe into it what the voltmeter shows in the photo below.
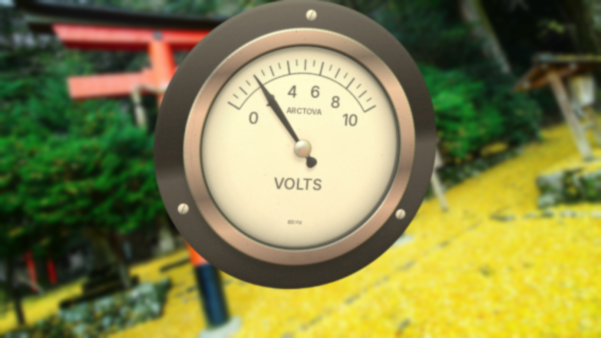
2 V
